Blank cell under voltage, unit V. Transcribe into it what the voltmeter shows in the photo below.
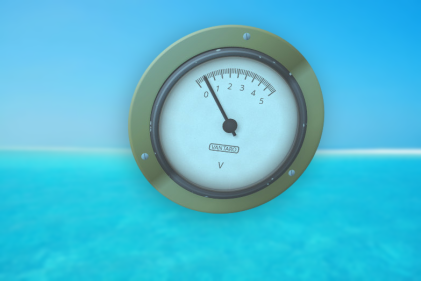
0.5 V
